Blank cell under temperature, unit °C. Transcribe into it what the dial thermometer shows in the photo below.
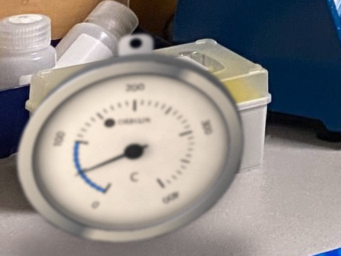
50 °C
